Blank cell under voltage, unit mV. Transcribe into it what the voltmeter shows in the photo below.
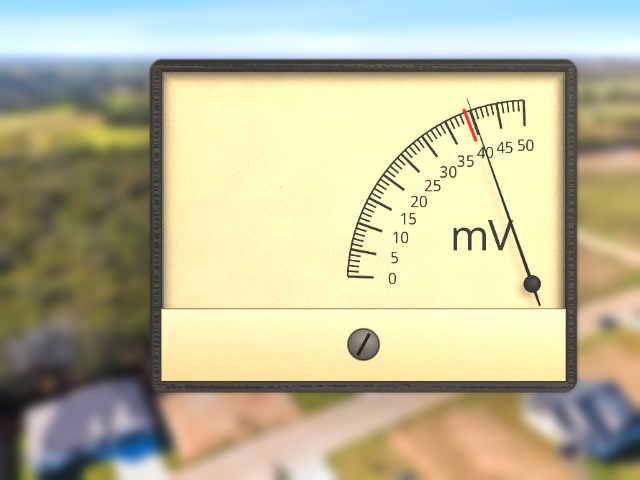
40 mV
